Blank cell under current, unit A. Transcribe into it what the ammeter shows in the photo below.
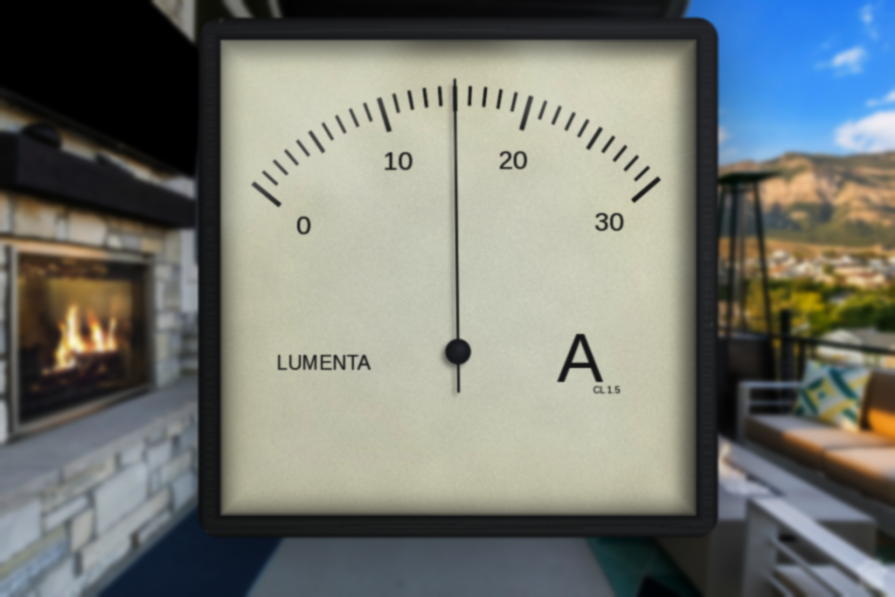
15 A
